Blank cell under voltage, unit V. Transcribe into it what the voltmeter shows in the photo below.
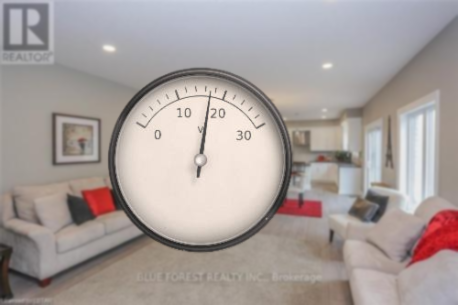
17 V
